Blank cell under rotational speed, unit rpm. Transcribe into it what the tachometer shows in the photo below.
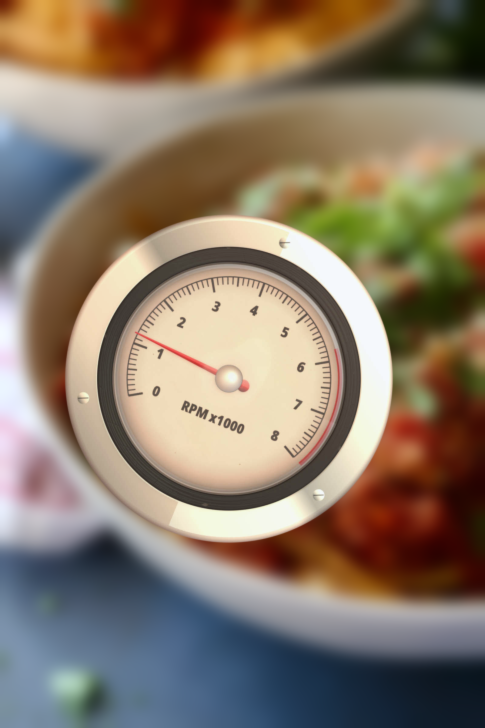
1200 rpm
